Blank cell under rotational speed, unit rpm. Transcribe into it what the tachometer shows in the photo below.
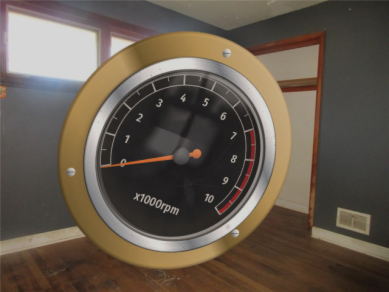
0 rpm
